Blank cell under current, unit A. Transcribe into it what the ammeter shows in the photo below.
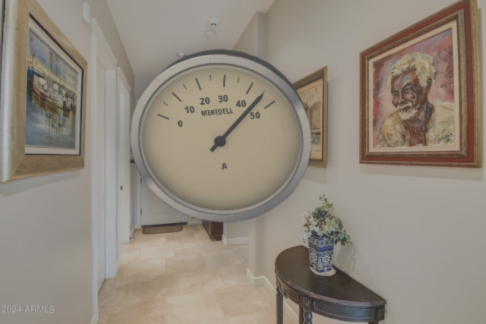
45 A
